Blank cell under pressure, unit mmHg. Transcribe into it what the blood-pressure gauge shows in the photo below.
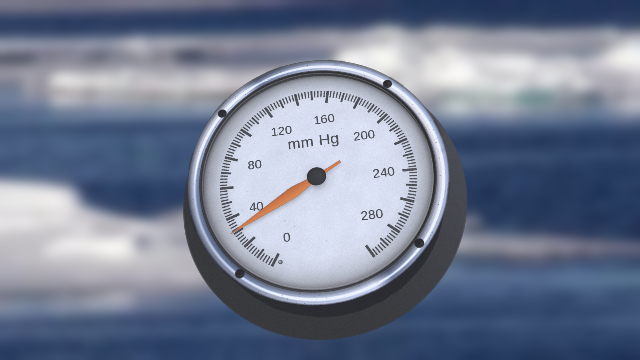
30 mmHg
